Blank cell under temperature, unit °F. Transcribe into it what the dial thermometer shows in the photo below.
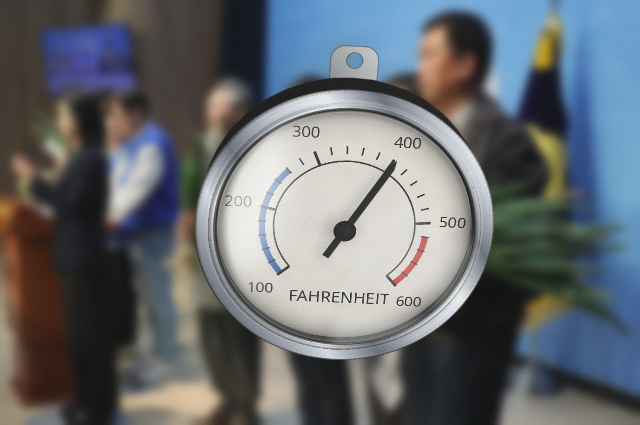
400 °F
